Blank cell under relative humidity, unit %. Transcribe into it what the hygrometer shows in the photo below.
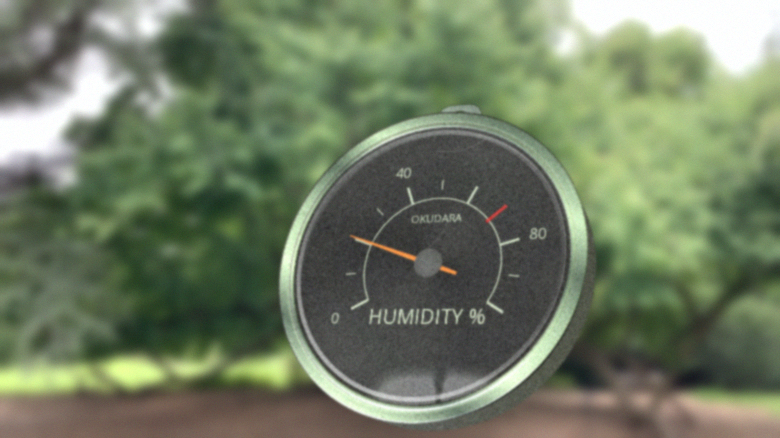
20 %
